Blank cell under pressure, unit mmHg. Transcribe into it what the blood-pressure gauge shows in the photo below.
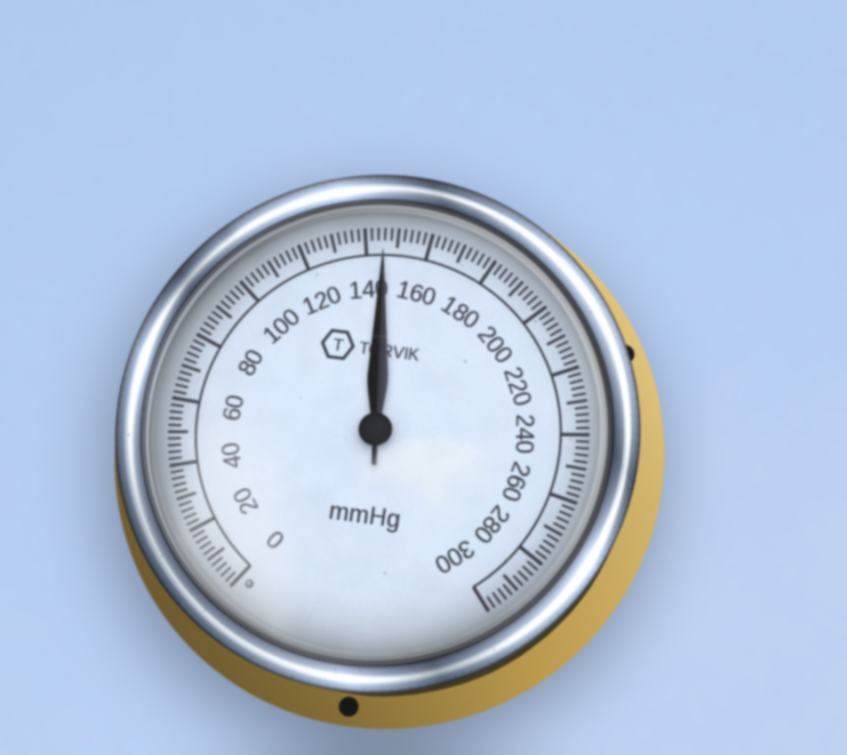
146 mmHg
